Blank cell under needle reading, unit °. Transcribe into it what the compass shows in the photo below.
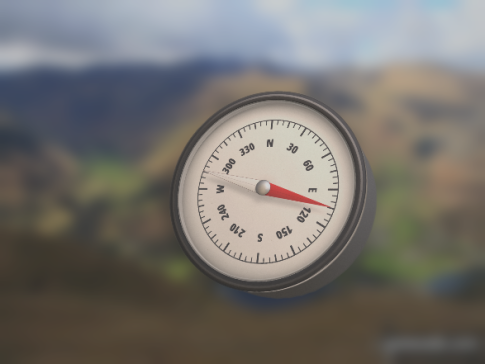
105 °
